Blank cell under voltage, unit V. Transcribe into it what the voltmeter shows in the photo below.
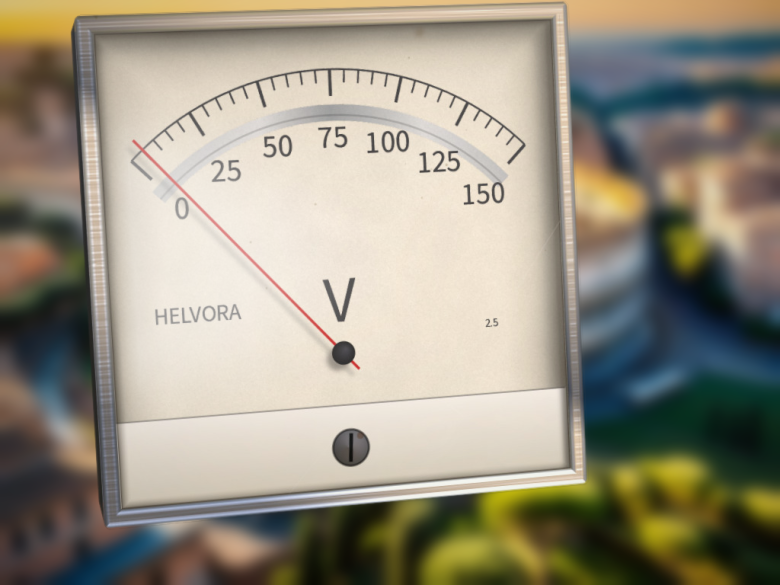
5 V
